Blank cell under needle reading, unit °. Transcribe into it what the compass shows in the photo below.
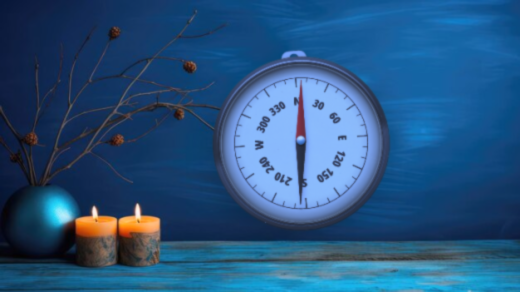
5 °
